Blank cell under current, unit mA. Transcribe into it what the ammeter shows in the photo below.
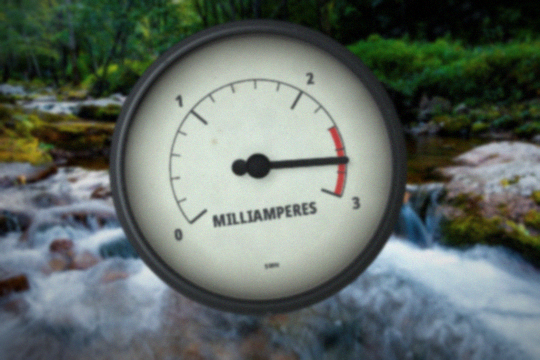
2.7 mA
